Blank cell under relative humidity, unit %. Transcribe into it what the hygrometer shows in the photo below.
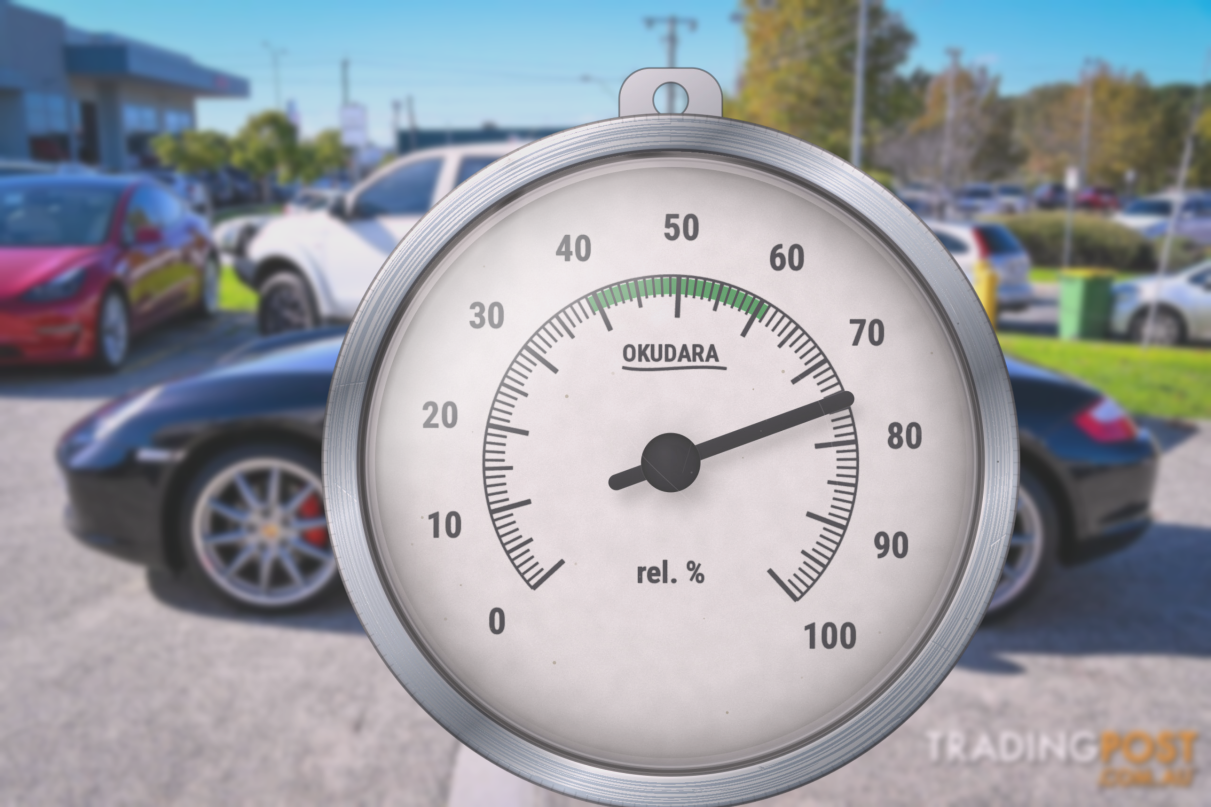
75 %
